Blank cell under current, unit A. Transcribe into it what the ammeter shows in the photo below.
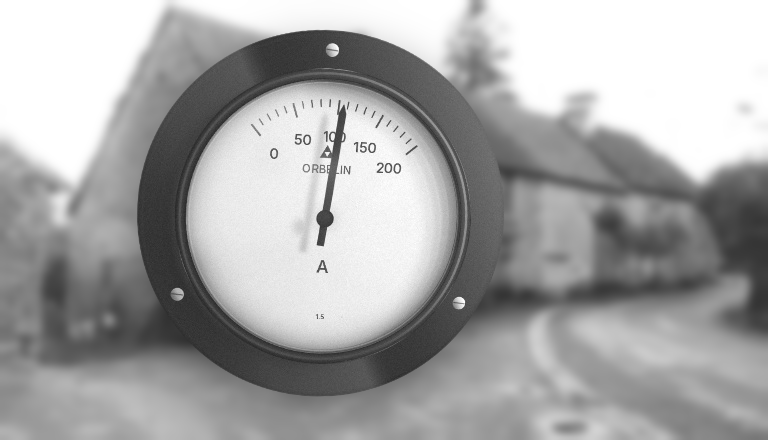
105 A
